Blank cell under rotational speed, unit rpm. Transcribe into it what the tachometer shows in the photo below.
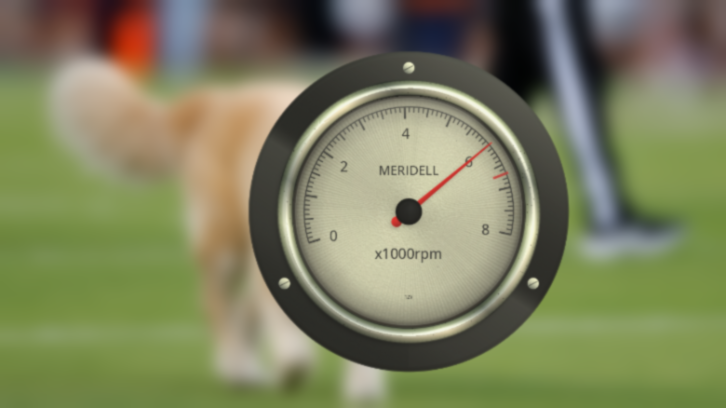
6000 rpm
